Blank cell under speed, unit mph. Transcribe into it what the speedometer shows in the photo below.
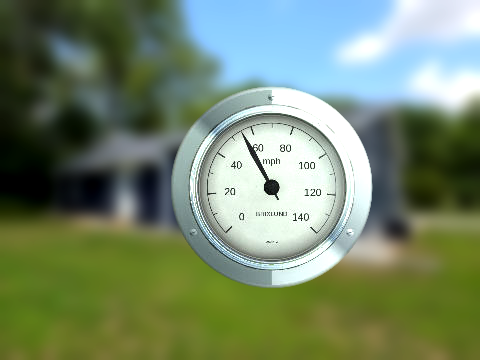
55 mph
